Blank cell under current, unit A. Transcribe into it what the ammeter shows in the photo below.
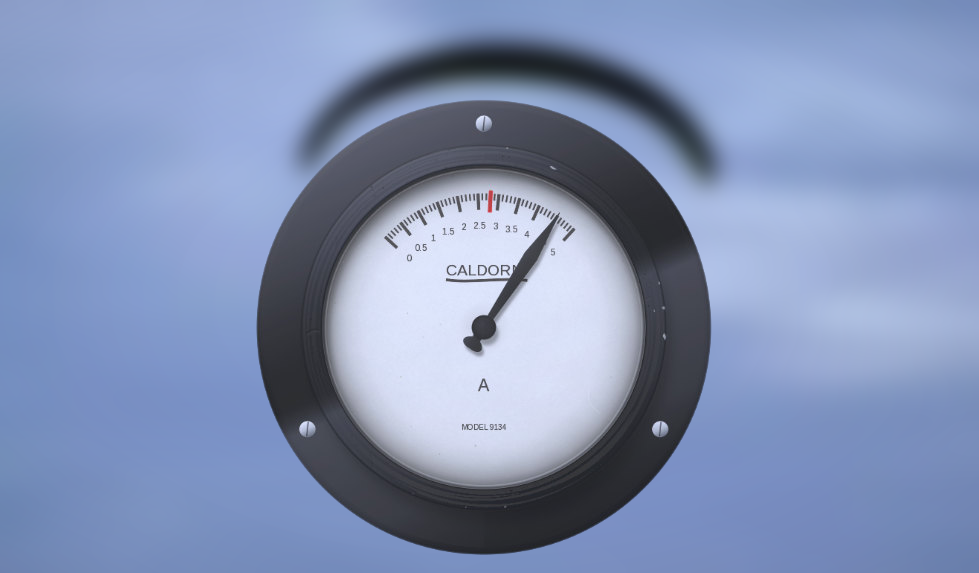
4.5 A
